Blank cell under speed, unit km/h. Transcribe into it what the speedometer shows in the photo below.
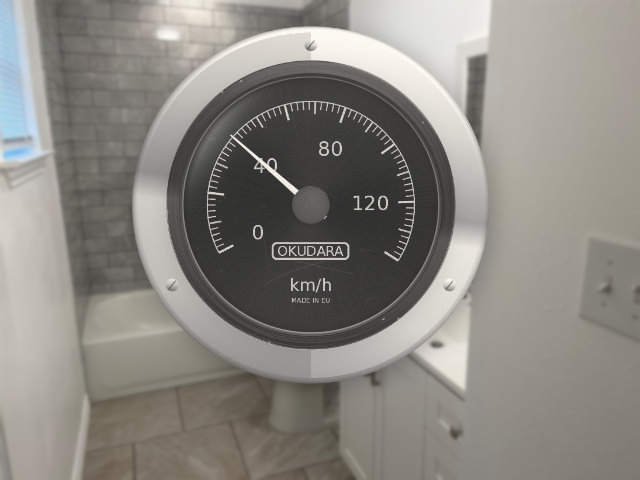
40 km/h
